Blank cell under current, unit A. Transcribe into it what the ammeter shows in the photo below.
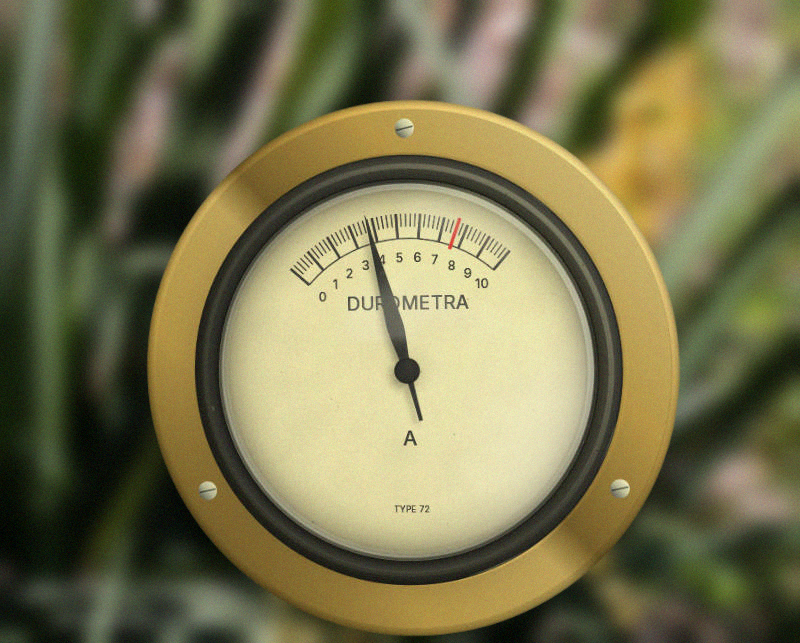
3.8 A
